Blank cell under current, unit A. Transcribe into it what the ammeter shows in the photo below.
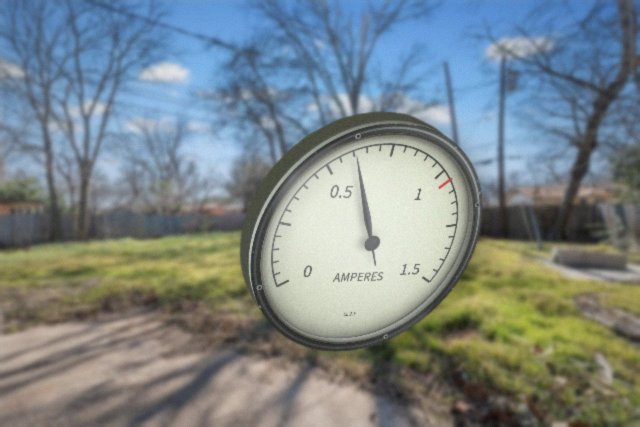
0.6 A
